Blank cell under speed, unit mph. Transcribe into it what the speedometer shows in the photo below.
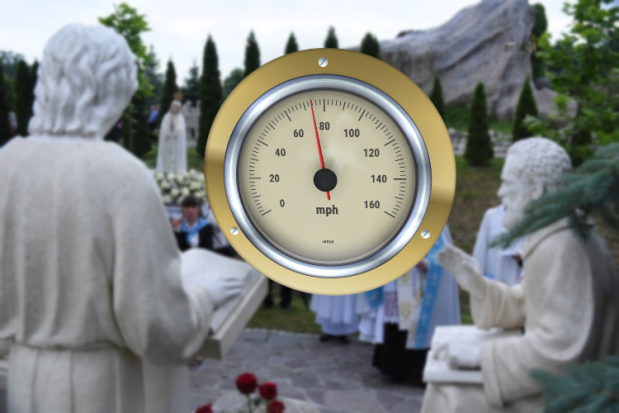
74 mph
